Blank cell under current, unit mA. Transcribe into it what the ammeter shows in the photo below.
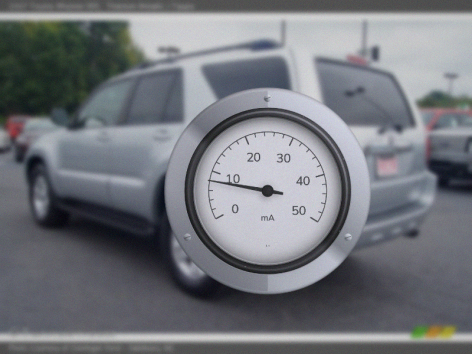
8 mA
